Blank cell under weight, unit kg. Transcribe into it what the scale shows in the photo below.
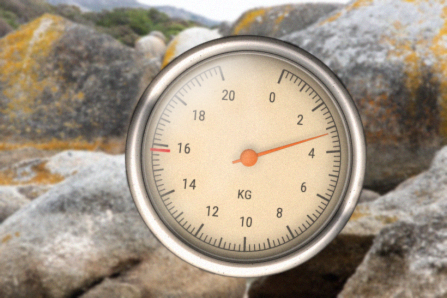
3.2 kg
